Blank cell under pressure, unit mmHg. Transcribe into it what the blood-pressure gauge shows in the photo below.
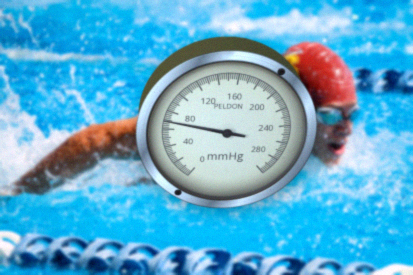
70 mmHg
